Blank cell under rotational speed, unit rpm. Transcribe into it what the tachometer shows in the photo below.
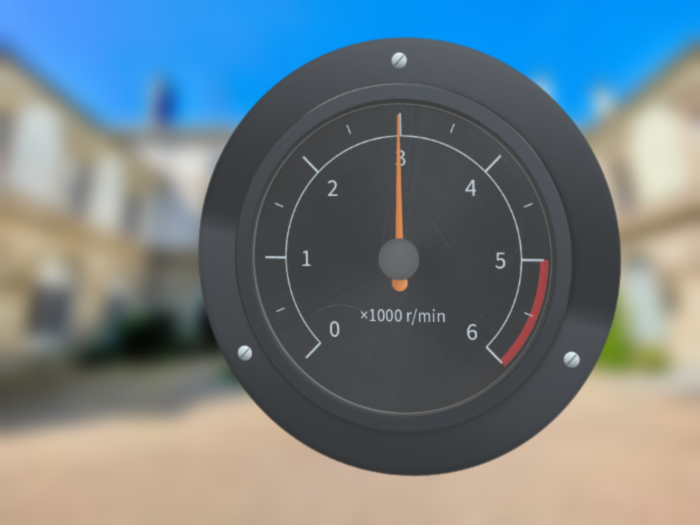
3000 rpm
